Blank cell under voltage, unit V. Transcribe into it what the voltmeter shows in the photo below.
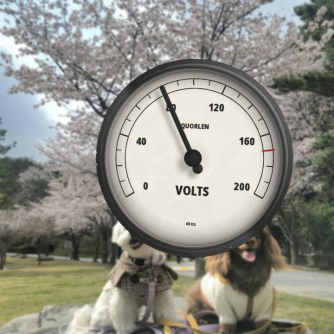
80 V
